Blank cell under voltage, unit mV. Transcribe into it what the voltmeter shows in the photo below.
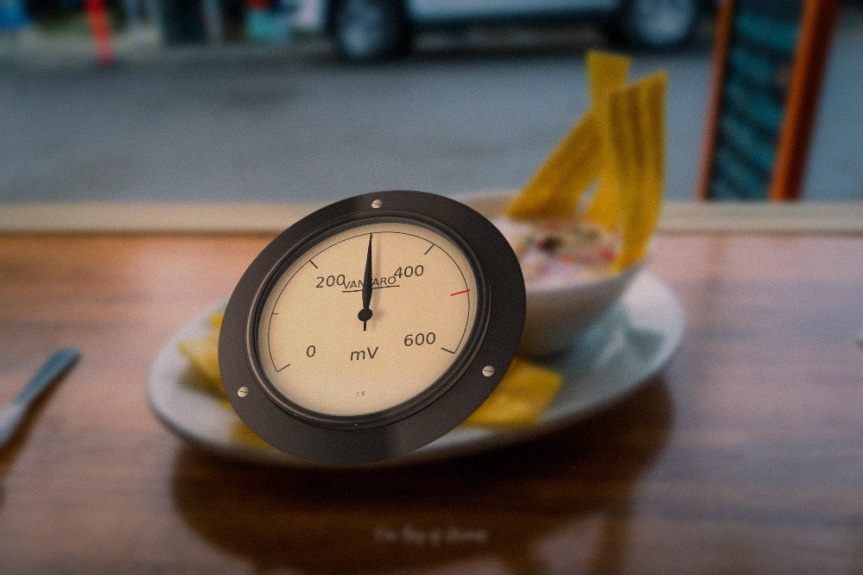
300 mV
